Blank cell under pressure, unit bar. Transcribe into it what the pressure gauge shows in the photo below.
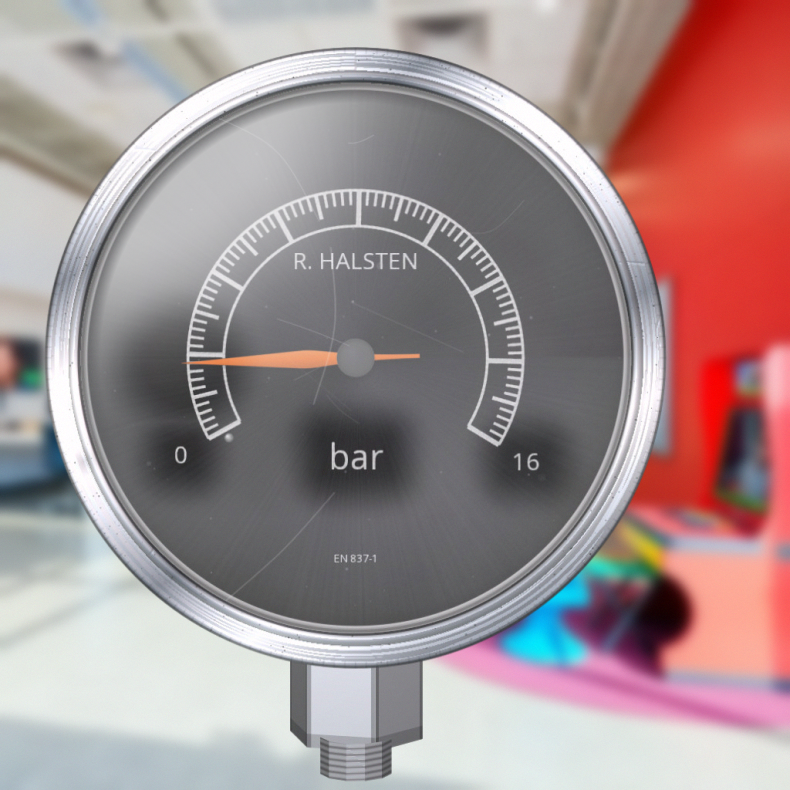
1.8 bar
